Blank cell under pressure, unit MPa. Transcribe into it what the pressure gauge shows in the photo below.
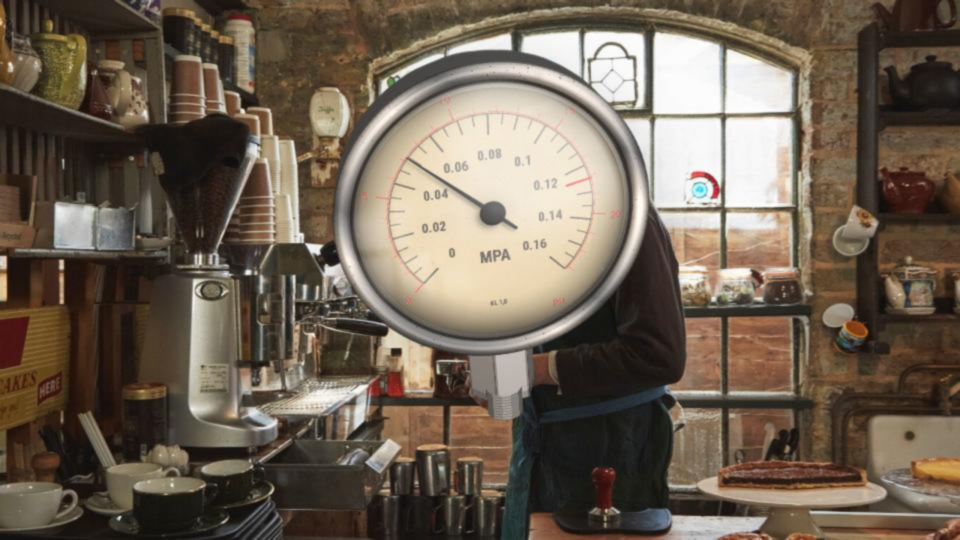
0.05 MPa
